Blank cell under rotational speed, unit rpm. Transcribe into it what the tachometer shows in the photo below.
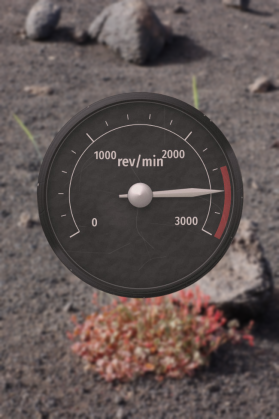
2600 rpm
